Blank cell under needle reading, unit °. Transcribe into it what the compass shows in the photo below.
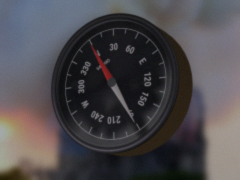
0 °
